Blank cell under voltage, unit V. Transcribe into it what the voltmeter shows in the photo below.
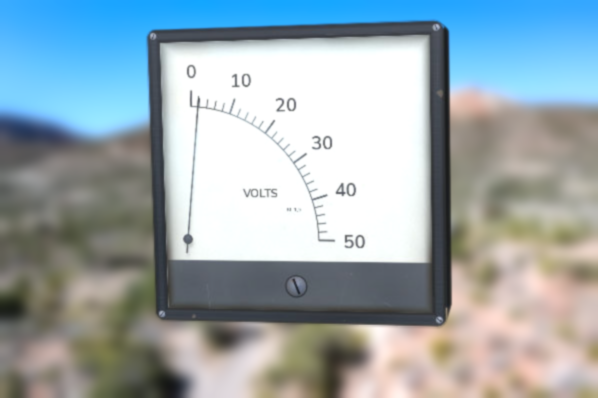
2 V
